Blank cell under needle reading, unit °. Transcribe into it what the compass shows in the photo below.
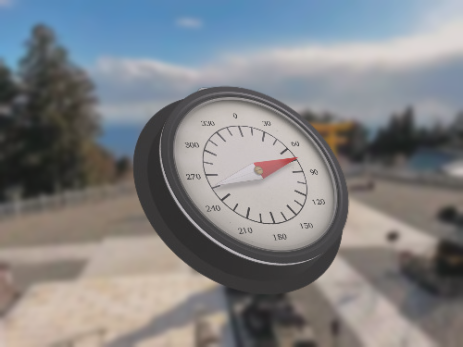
75 °
